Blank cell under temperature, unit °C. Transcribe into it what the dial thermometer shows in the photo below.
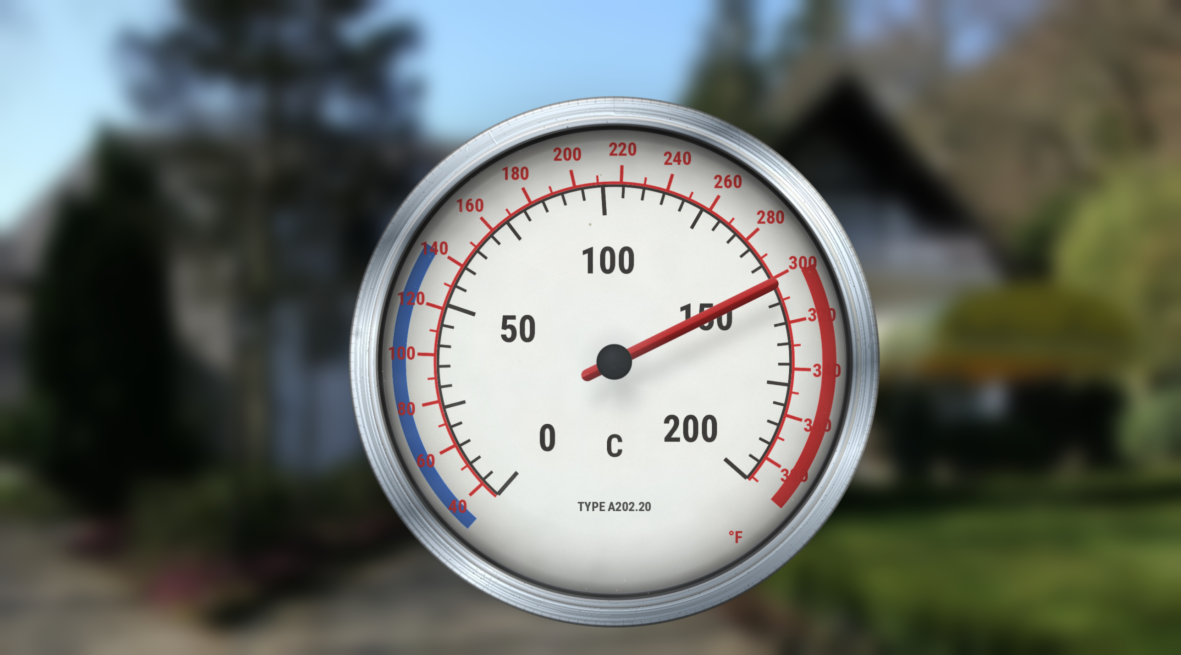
150 °C
